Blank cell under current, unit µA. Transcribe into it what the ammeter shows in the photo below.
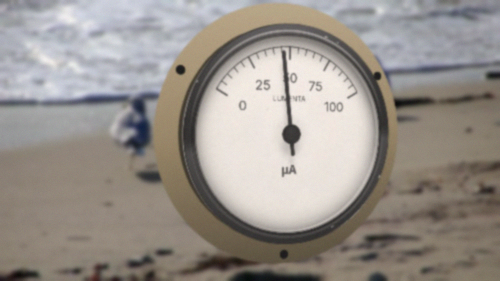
45 µA
